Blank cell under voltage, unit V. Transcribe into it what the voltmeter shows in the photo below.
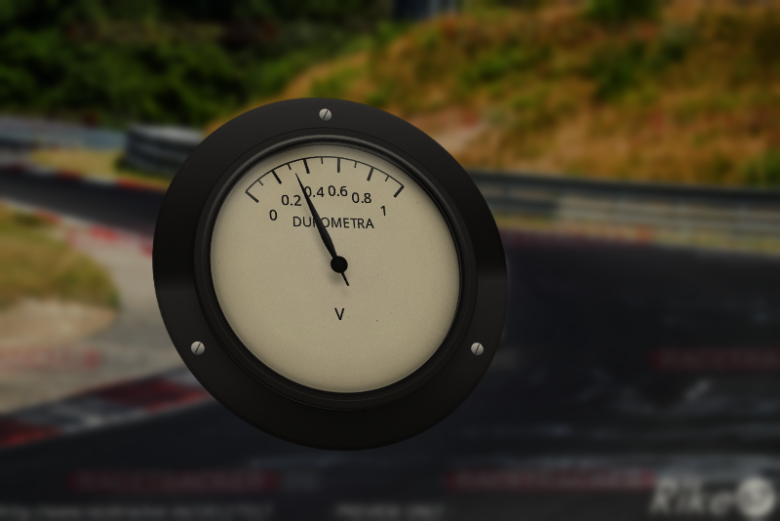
0.3 V
